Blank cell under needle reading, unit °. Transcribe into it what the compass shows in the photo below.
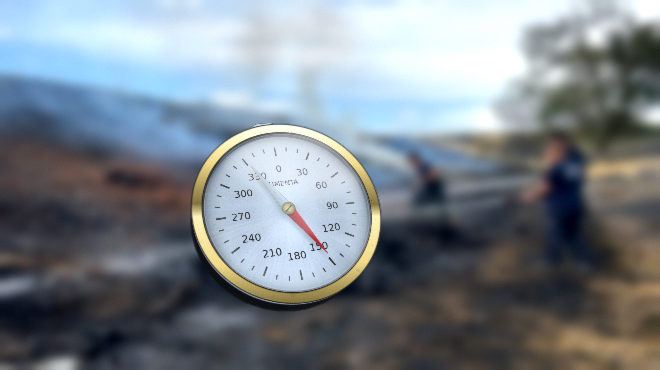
150 °
